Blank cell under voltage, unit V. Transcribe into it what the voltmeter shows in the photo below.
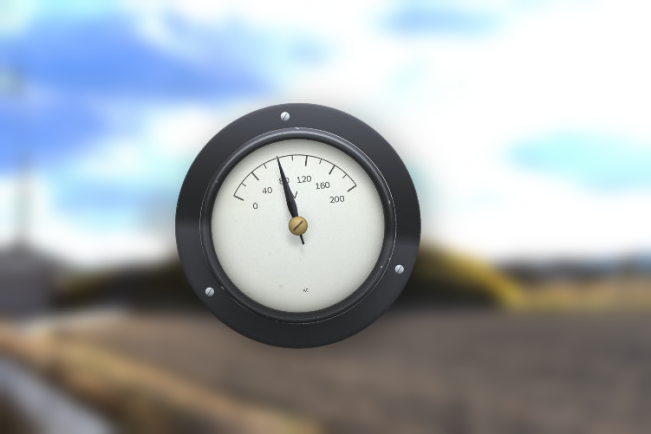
80 V
